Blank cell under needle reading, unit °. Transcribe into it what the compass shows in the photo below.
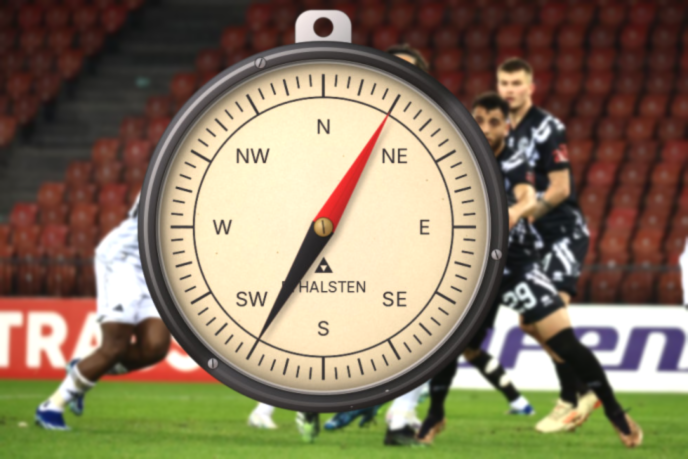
30 °
